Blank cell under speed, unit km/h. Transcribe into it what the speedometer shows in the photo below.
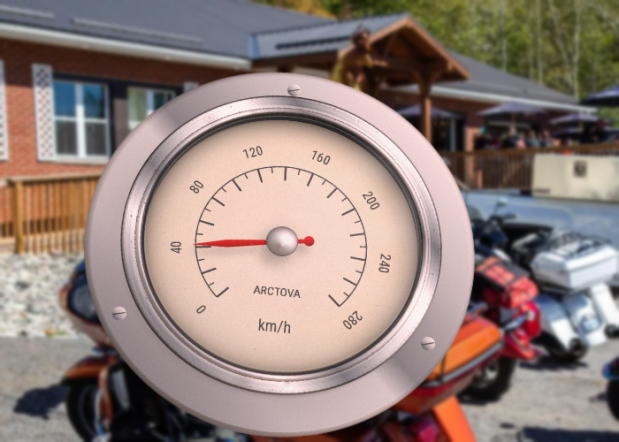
40 km/h
